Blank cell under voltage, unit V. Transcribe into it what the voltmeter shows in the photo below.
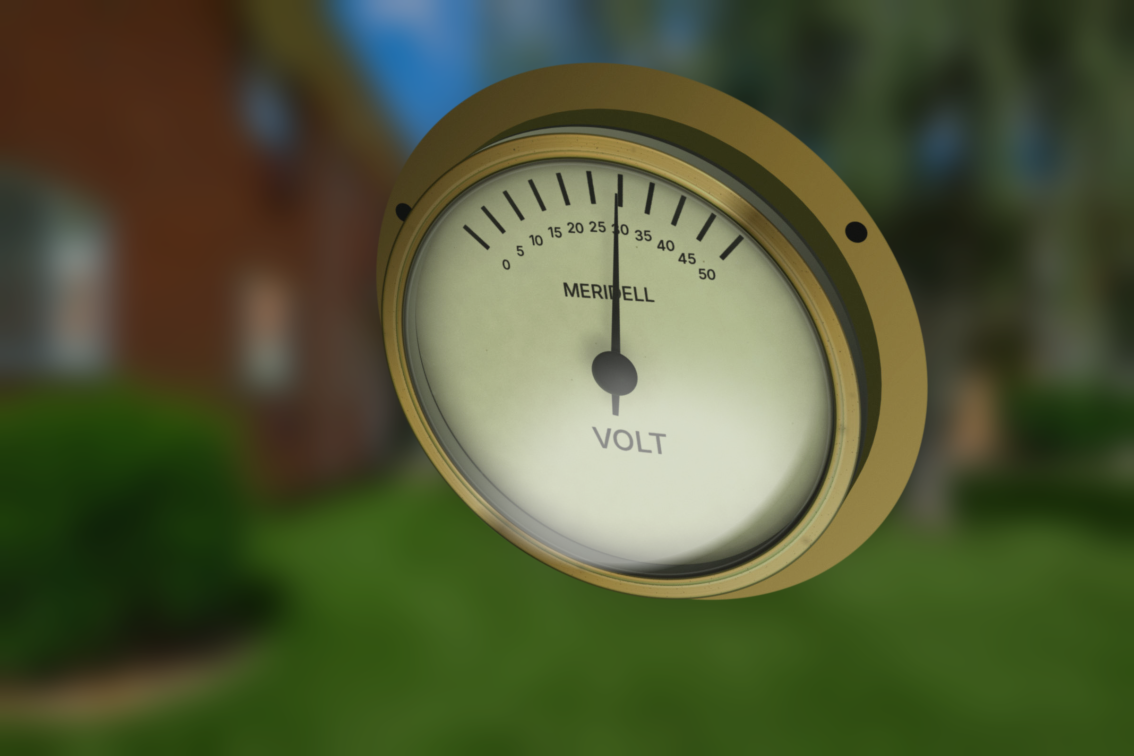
30 V
